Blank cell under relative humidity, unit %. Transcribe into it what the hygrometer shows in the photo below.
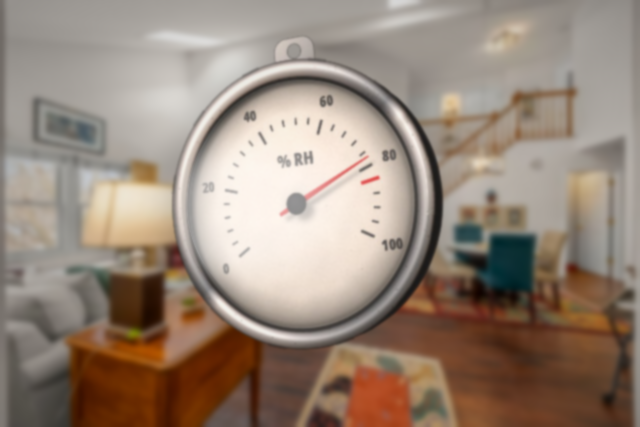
78 %
